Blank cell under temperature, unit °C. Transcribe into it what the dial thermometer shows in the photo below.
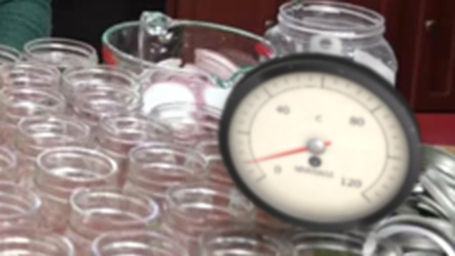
8 °C
